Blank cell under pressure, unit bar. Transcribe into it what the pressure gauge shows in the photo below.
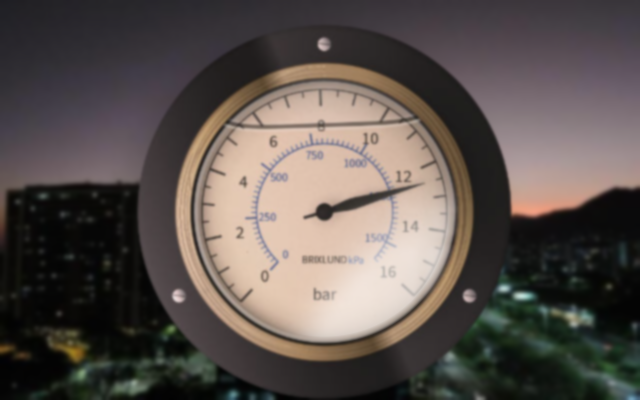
12.5 bar
